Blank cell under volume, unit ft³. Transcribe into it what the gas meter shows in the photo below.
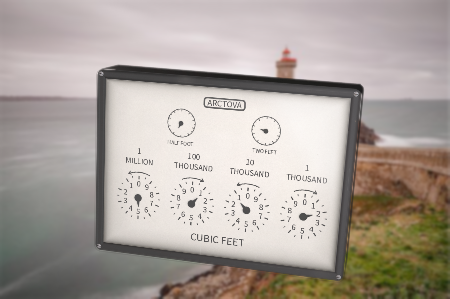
511200 ft³
